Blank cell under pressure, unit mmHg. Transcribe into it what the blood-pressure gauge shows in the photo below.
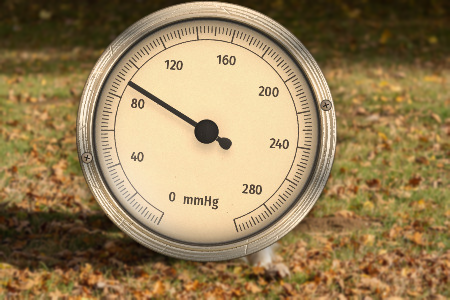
90 mmHg
